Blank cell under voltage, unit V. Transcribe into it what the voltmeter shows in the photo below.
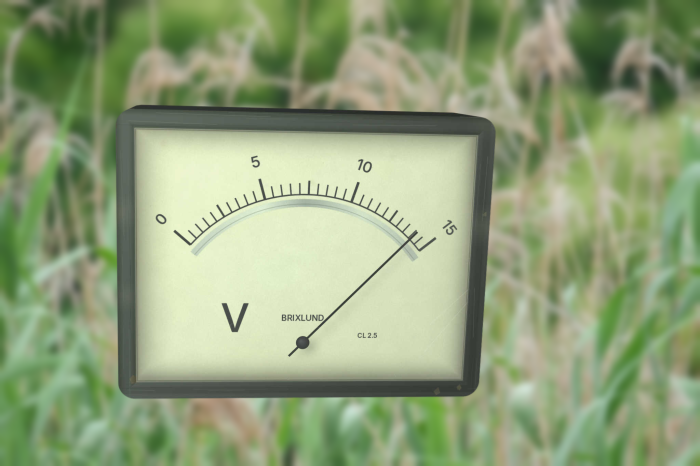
14 V
